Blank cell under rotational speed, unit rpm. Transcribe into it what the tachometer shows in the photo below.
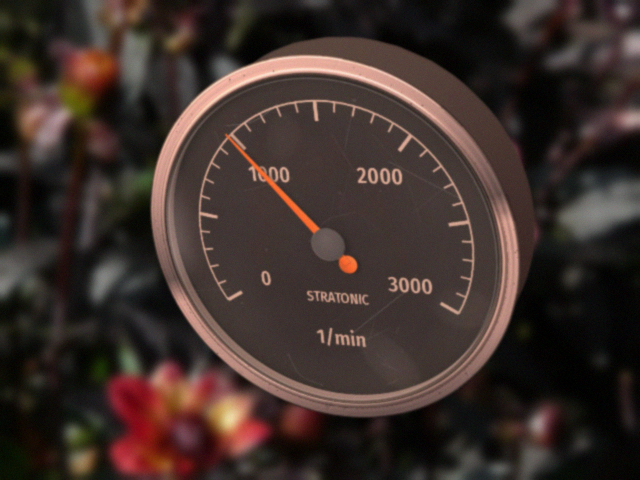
1000 rpm
